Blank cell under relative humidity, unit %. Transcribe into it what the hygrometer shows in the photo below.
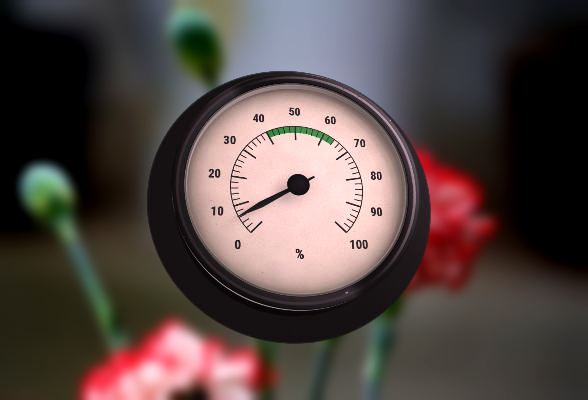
6 %
